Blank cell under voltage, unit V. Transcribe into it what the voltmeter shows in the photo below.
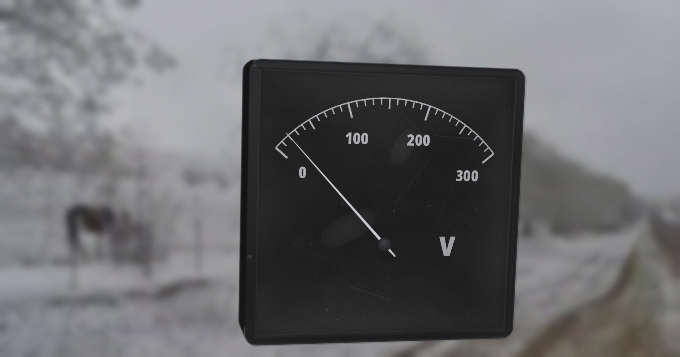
20 V
